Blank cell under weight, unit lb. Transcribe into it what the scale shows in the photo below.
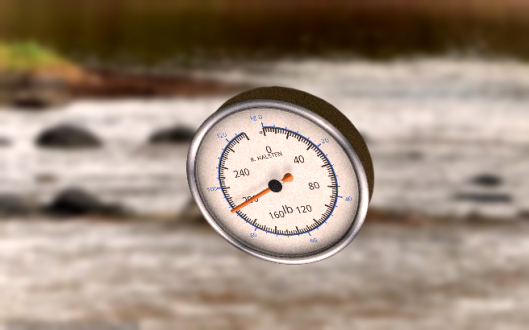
200 lb
